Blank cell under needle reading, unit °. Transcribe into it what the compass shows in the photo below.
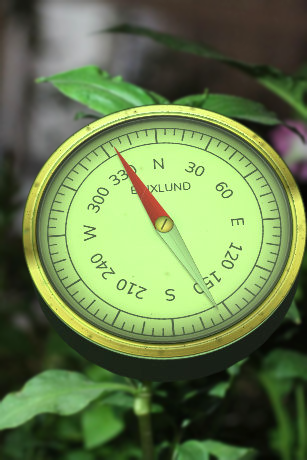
335 °
